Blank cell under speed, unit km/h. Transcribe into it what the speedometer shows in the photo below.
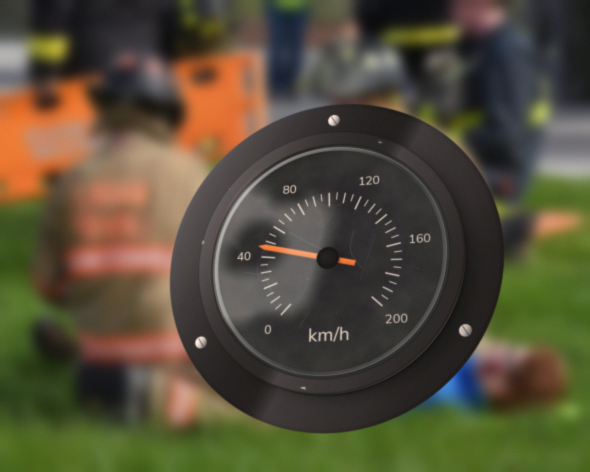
45 km/h
